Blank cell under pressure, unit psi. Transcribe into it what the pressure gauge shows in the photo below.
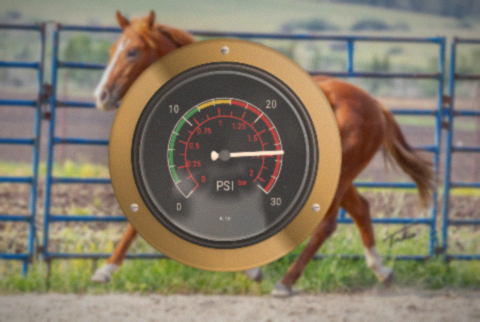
25 psi
